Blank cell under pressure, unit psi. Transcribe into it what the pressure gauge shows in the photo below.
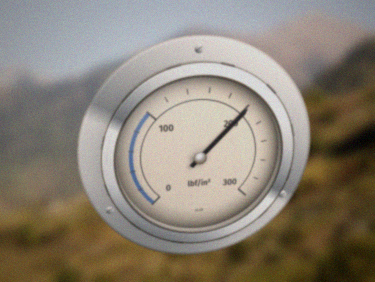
200 psi
